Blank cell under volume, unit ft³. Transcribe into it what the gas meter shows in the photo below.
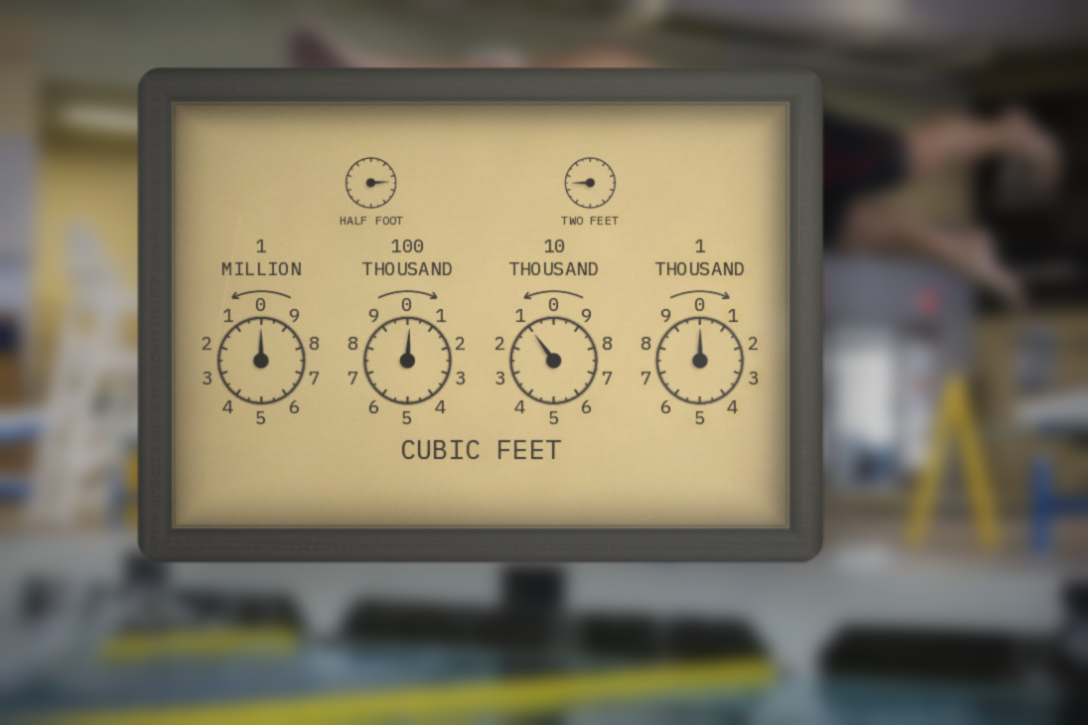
1000 ft³
